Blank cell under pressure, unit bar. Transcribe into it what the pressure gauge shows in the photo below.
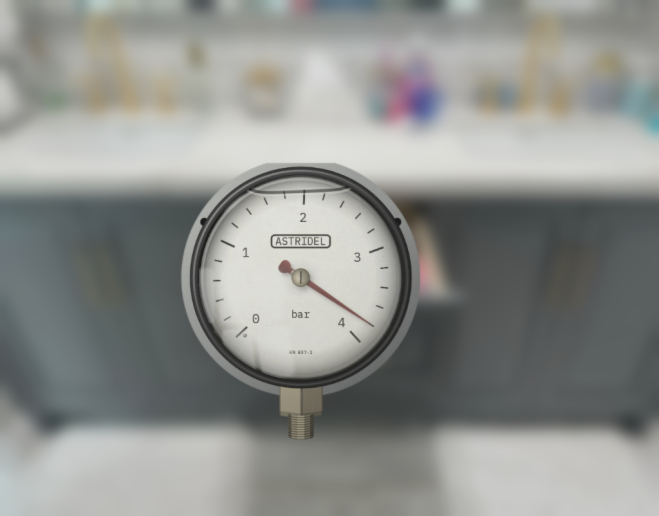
3.8 bar
